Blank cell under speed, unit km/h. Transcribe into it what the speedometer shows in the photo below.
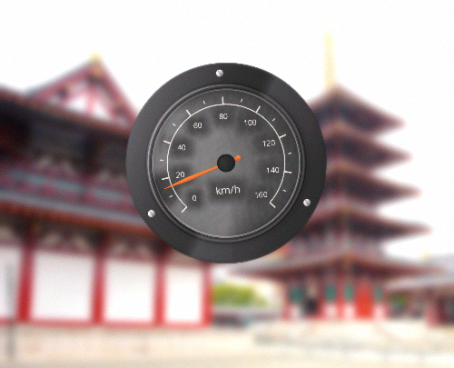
15 km/h
